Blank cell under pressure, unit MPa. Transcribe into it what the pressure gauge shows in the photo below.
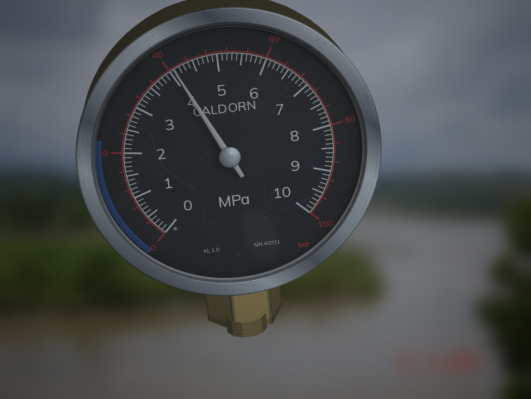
4.1 MPa
